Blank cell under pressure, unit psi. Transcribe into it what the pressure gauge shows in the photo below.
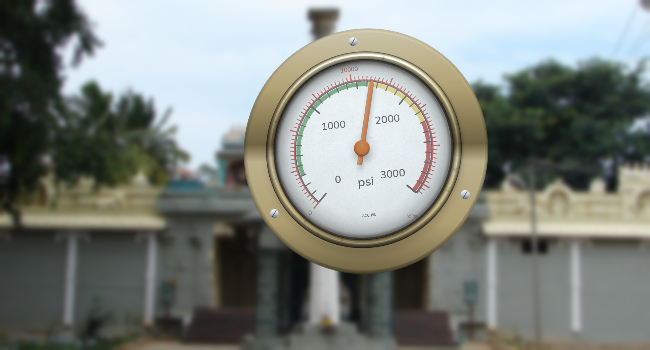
1650 psi
